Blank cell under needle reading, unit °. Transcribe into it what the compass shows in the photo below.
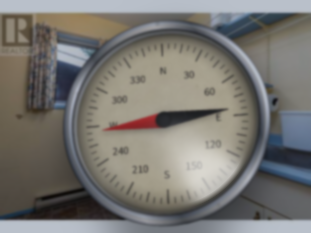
265 °
